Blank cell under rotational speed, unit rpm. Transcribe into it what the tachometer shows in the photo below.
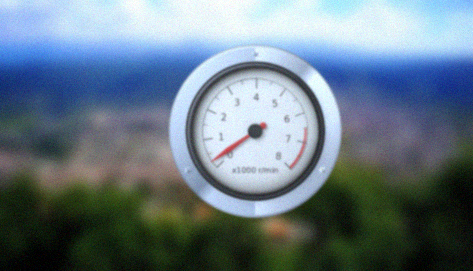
250 rpm
